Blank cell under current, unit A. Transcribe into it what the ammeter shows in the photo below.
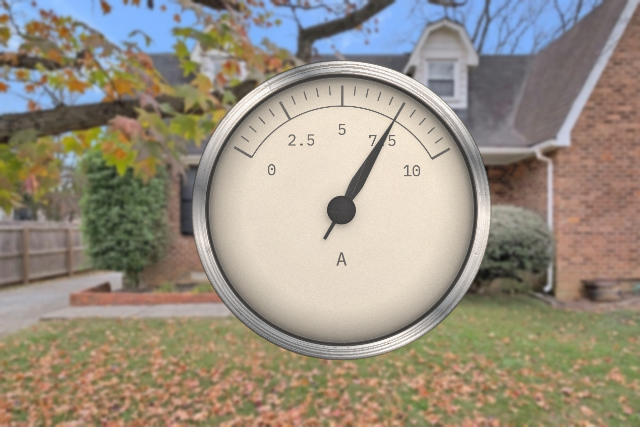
7.5 A
